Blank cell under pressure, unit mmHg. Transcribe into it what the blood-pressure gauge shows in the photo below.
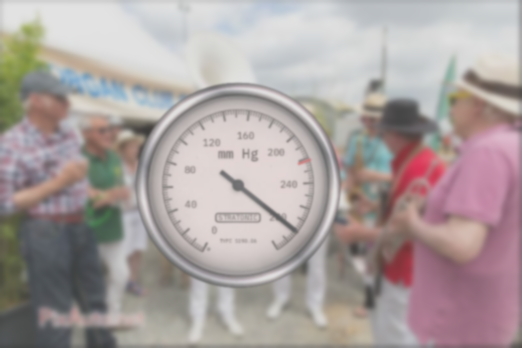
280 mmHg
